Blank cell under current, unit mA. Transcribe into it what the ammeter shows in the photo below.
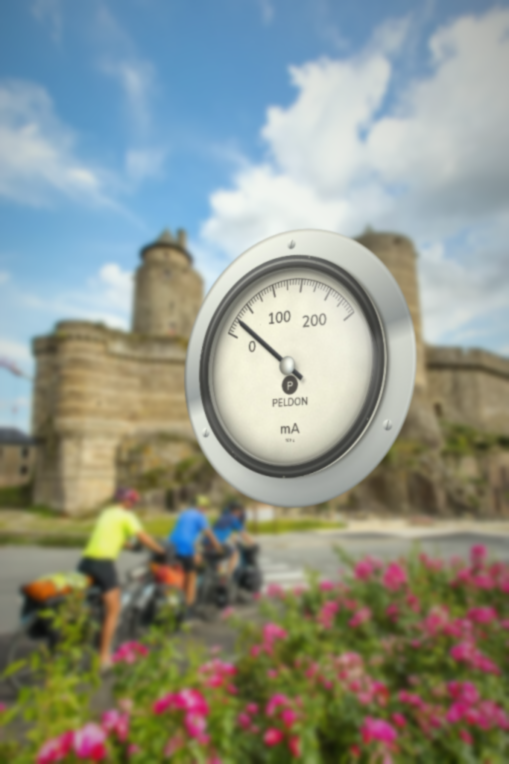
25 mA
